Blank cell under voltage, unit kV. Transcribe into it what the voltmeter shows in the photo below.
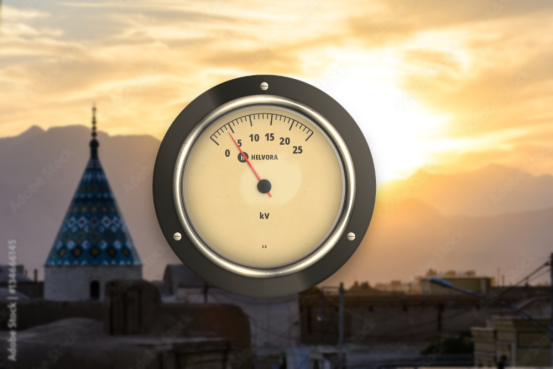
4 kV
